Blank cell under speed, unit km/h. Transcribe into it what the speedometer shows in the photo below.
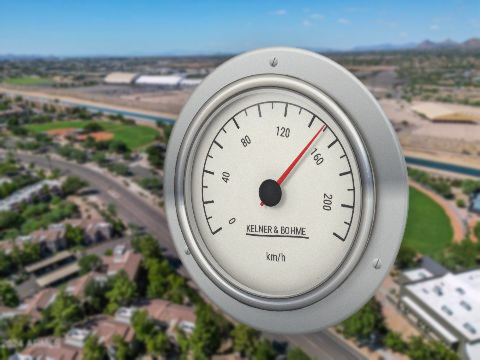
150 km/h
